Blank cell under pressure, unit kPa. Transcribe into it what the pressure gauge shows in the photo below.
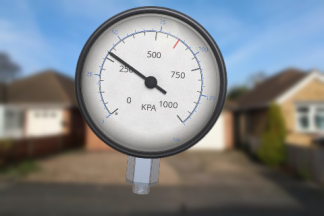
275 kPa
